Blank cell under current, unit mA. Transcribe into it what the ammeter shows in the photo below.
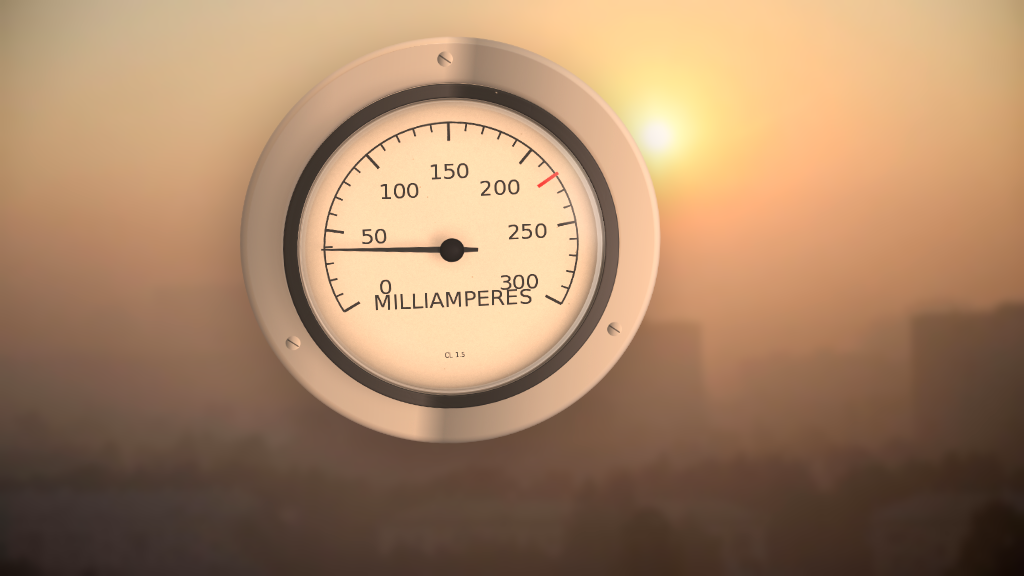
40 mA
